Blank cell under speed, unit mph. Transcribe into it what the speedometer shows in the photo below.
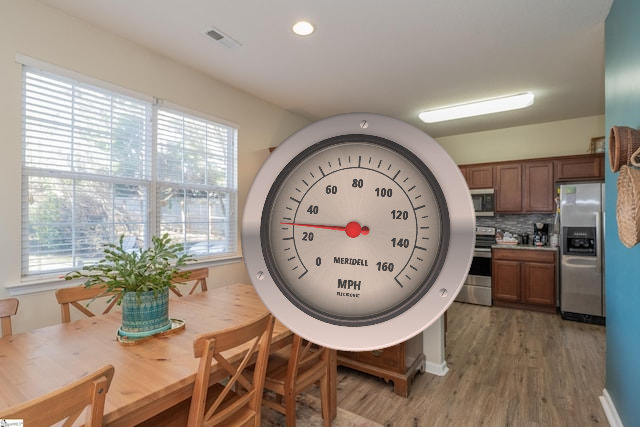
27.5 mph
